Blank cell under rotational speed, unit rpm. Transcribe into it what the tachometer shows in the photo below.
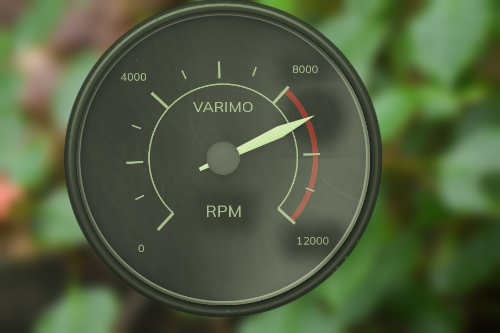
9000 rpm
